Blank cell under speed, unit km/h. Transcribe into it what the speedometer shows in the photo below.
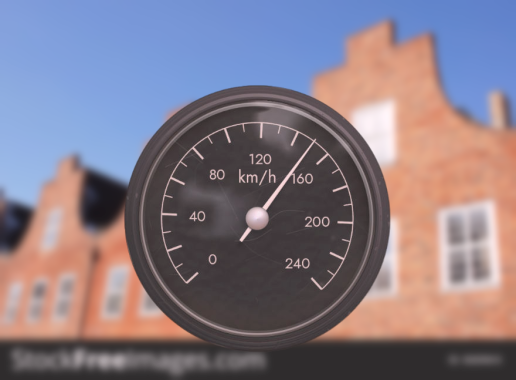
150 km/h
